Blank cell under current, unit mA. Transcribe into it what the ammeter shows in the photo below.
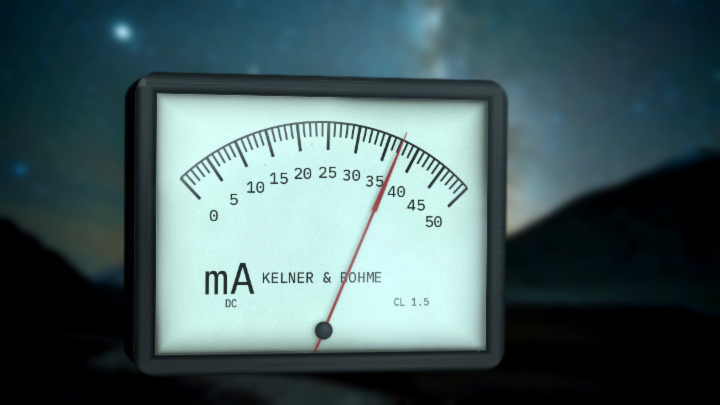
37 mA
